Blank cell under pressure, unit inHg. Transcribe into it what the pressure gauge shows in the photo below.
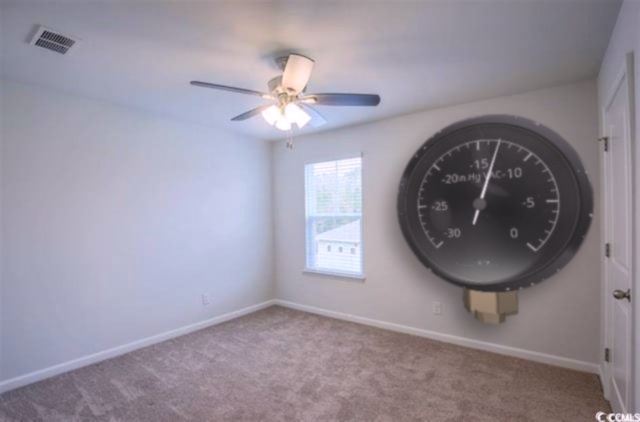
-13 inHg
